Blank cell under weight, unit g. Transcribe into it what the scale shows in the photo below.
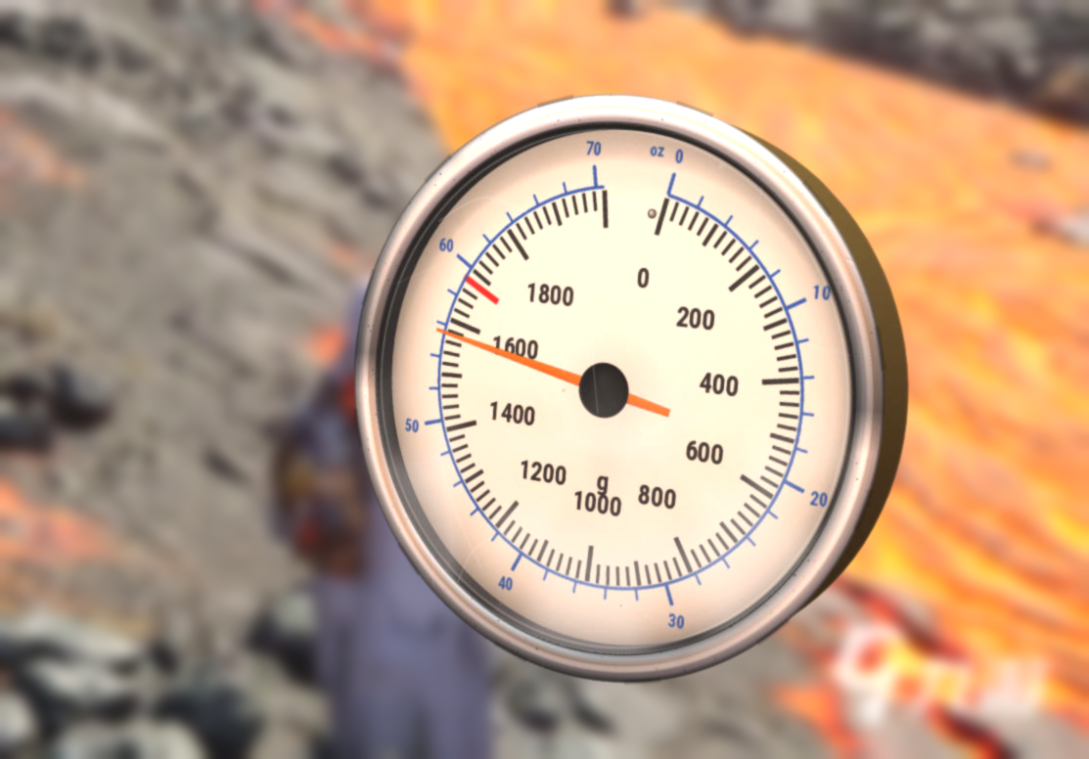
1580 g
